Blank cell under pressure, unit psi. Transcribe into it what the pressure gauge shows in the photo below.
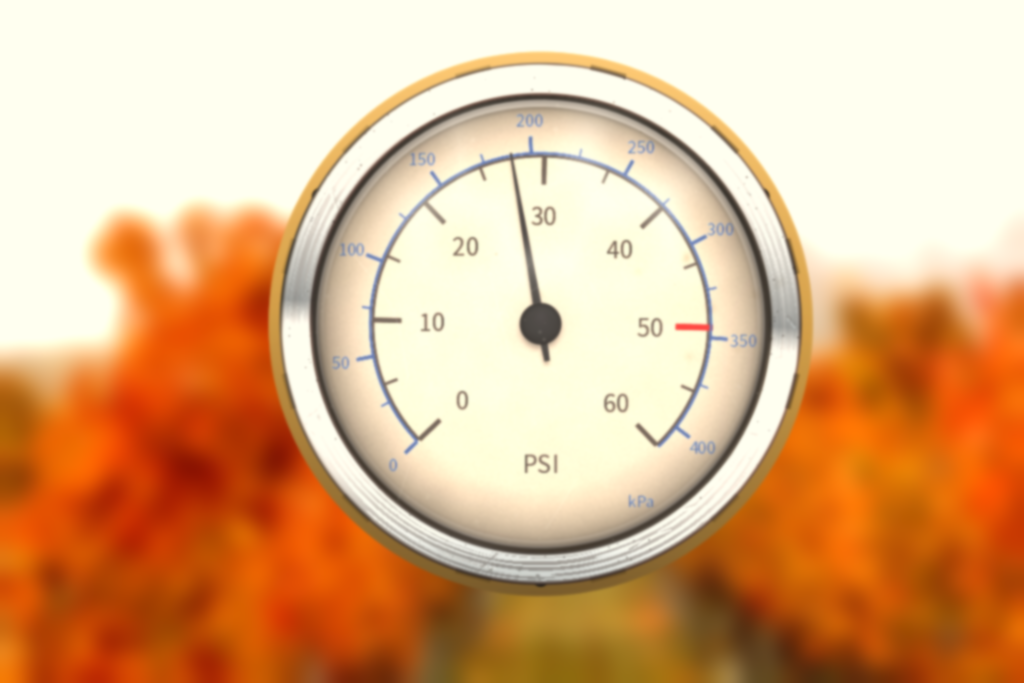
27.5 psi
